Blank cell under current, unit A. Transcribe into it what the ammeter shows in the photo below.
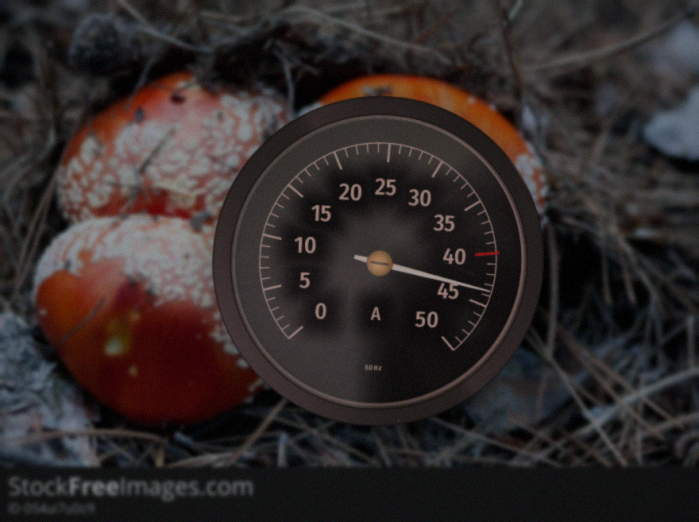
43.5 A
